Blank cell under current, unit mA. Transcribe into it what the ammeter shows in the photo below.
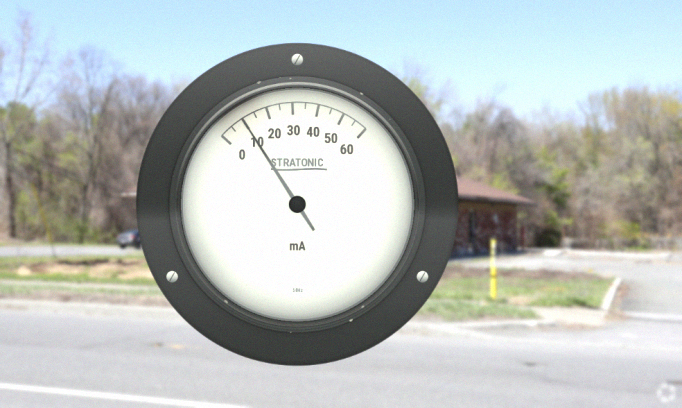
10 mA
